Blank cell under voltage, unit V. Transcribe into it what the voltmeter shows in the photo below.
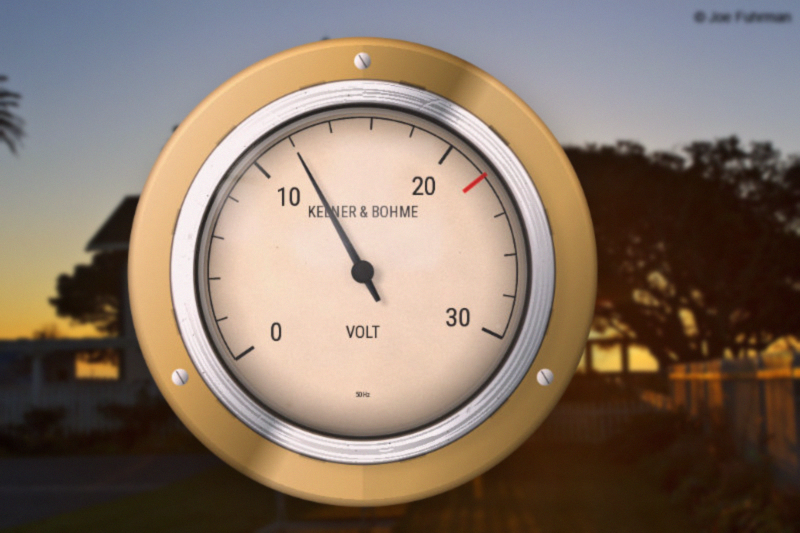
12 V
